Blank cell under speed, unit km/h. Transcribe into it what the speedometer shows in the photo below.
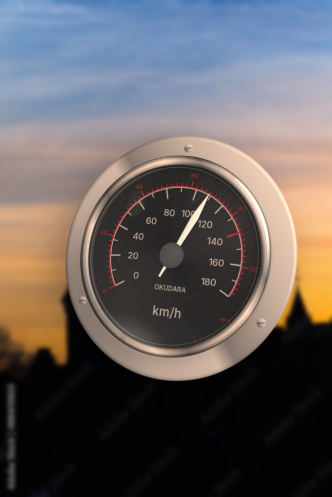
110 km/h
